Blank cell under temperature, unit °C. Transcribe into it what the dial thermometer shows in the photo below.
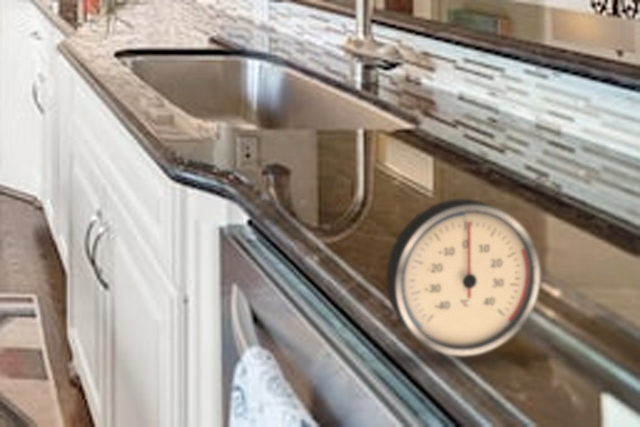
0 °C
